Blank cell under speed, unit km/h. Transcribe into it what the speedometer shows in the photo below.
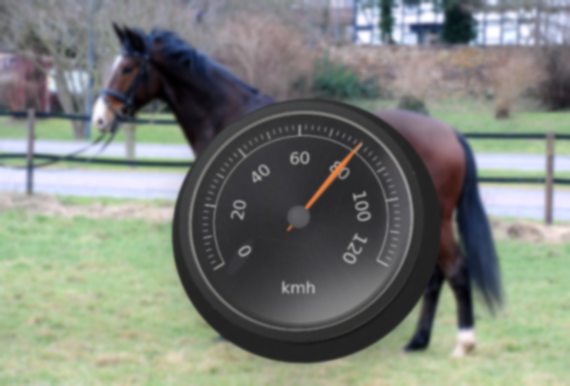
80 km/h
